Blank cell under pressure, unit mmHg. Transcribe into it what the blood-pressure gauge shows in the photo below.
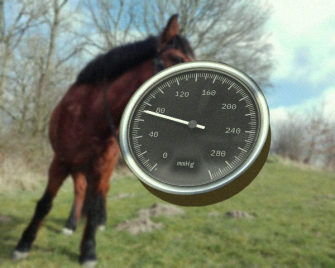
70 mmHg
